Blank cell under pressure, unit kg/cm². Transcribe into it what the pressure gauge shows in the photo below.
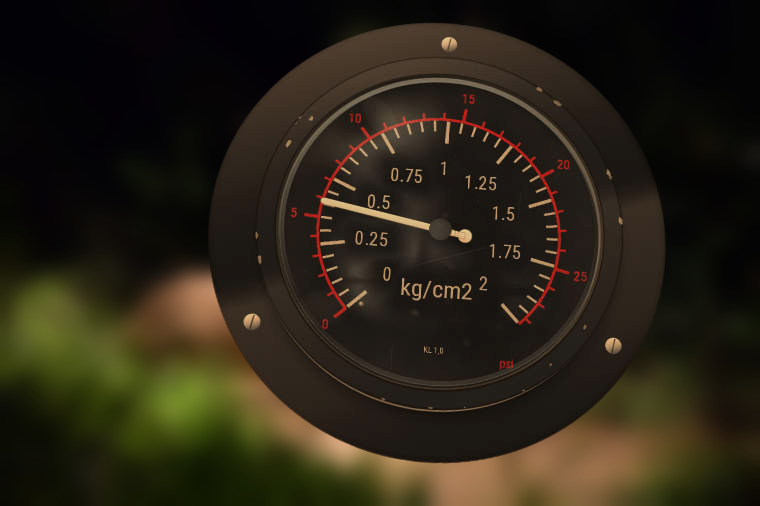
0.4 kg/cm²
